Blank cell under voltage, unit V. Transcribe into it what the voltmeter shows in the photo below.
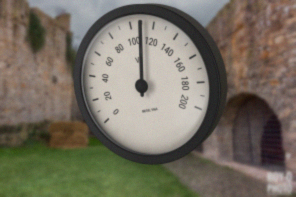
110 V
